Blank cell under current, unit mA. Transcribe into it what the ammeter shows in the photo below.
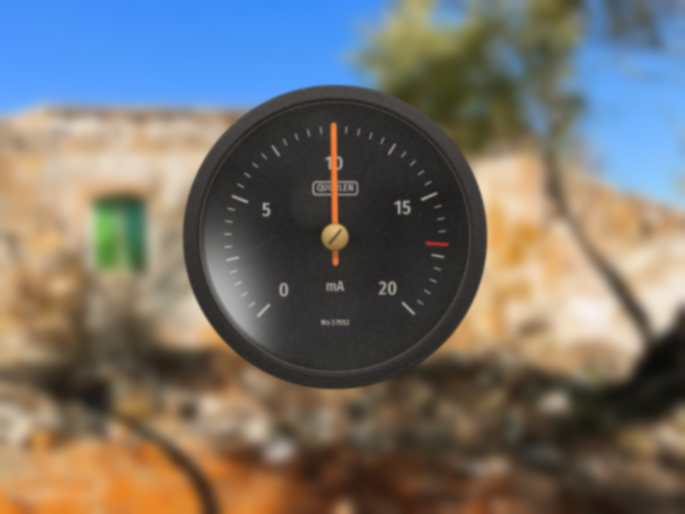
10 mA
